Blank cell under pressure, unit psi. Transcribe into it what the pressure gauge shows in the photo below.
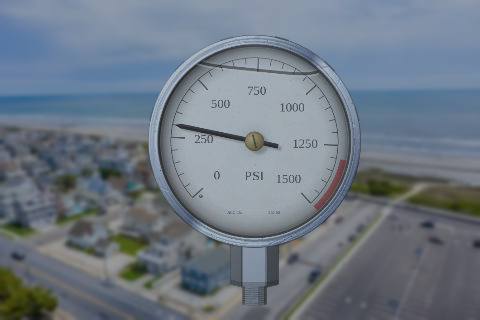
300 psi
